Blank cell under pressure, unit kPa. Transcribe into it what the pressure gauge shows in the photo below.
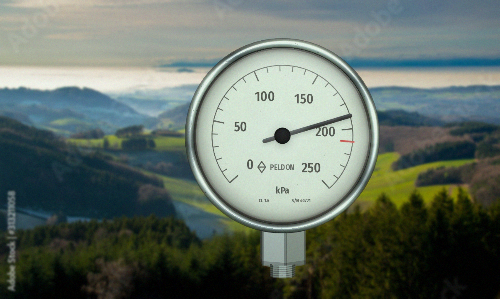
190 kPa
